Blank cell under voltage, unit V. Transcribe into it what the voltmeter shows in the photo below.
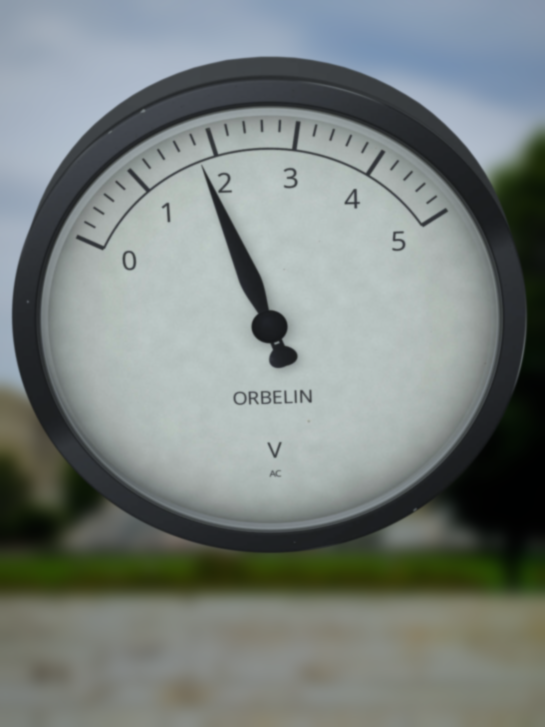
1.8 V
